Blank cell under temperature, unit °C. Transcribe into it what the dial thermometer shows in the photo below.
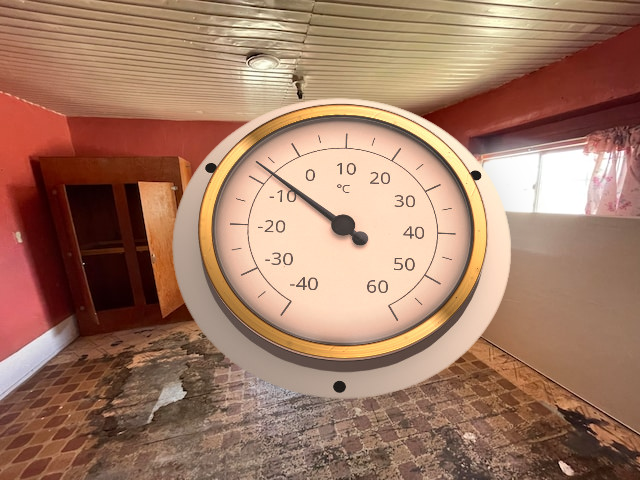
-7.5 °C
